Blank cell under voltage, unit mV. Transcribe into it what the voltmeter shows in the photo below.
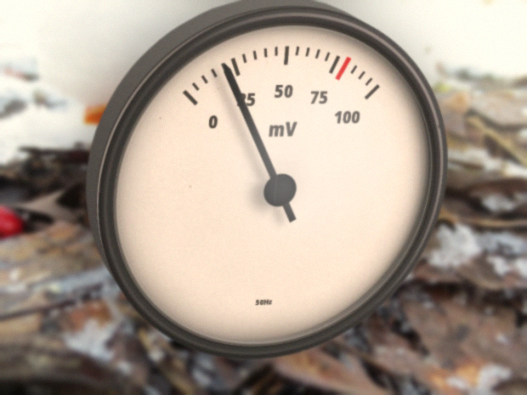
20 mV
